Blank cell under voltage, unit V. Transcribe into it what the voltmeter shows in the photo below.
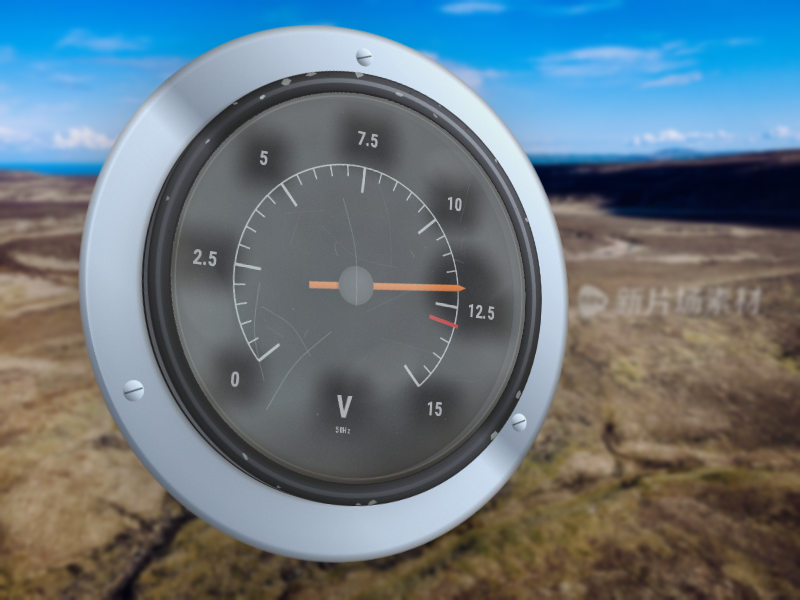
12 V
